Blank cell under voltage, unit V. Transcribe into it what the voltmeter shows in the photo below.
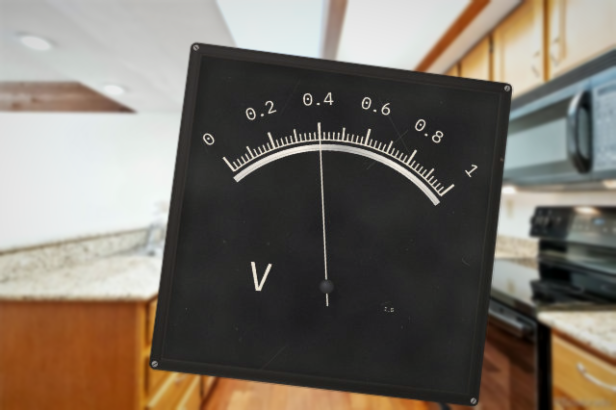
0.4 V
